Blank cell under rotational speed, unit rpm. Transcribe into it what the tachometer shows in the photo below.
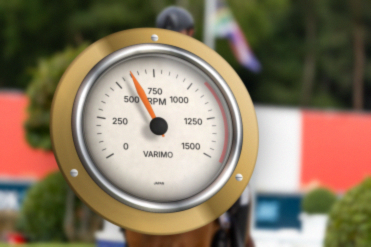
600 rpm
